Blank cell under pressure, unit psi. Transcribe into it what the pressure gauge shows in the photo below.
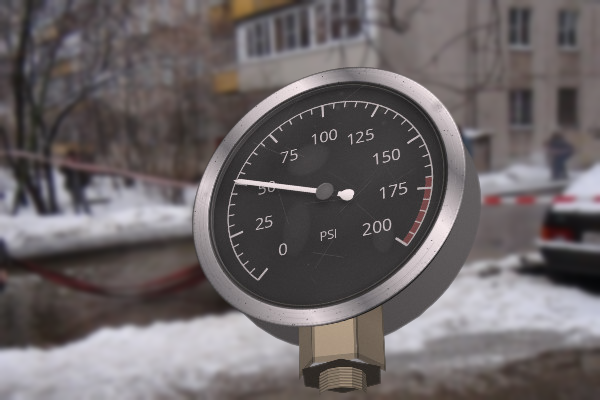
50 psi
